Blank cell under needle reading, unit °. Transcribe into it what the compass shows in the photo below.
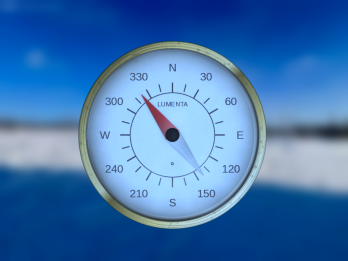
322.5 °
